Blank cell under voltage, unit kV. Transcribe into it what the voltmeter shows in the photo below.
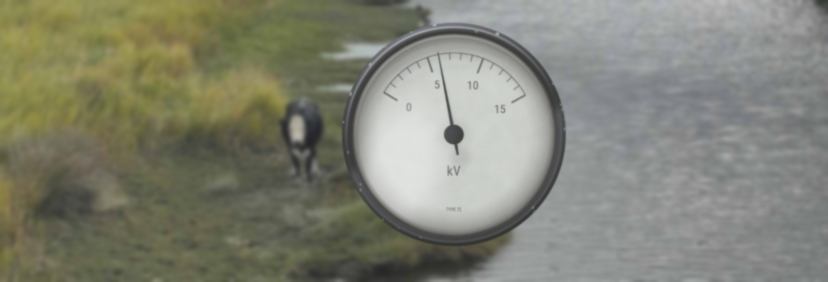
6 kV
